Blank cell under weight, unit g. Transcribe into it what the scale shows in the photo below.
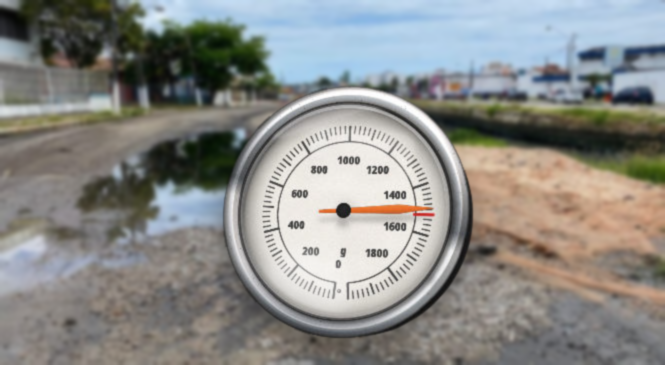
1500 g
